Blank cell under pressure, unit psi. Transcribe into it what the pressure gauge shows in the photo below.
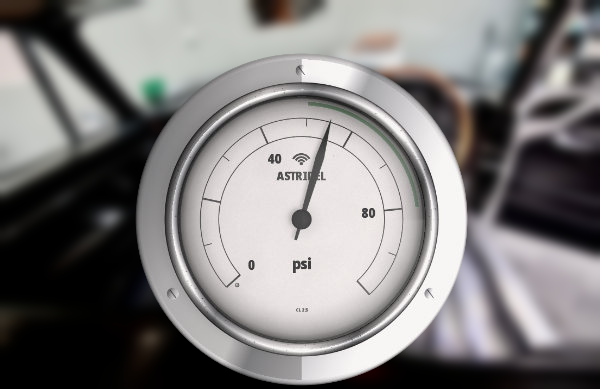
55 psi
